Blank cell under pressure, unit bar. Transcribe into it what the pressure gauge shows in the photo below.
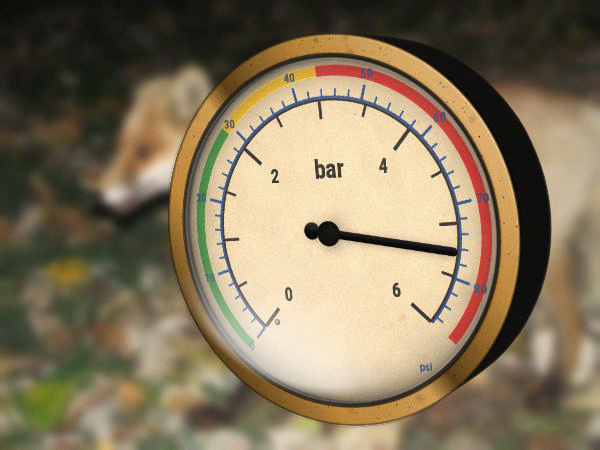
5.25 bar
